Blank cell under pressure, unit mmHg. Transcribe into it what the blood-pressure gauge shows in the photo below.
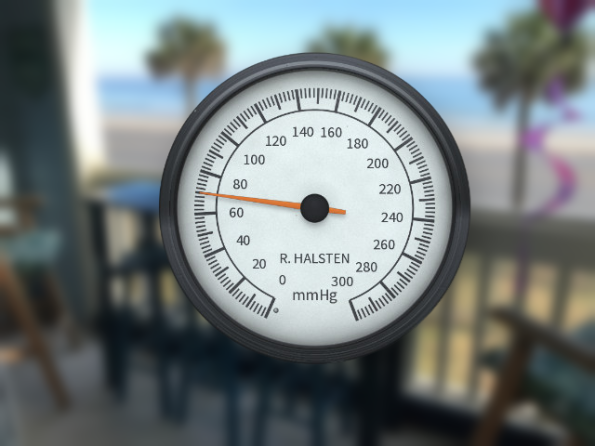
70 mmHg
